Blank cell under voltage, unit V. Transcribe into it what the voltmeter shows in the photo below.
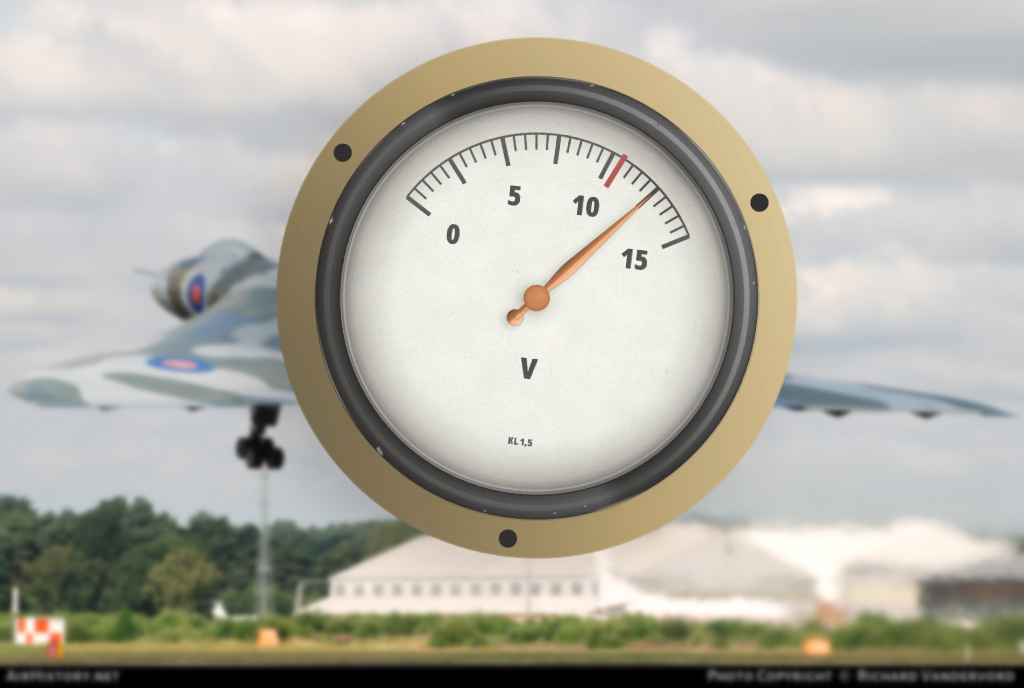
12.5 V
